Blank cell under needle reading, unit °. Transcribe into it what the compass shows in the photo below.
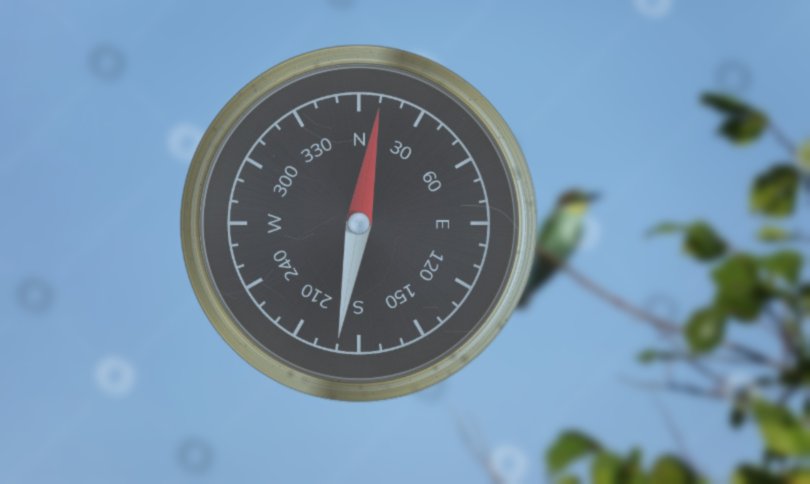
10 °
